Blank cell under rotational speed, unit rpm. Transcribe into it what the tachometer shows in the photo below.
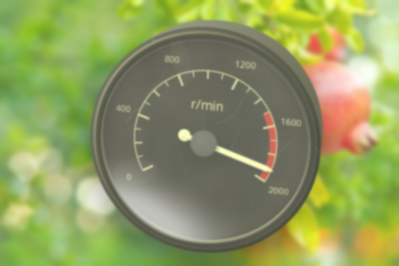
1900 rpm
